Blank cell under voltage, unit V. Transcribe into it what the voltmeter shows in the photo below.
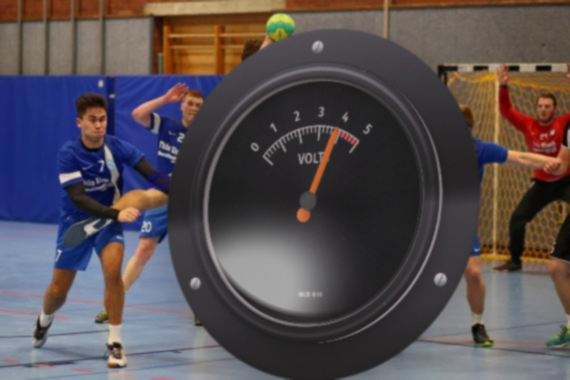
4 V
